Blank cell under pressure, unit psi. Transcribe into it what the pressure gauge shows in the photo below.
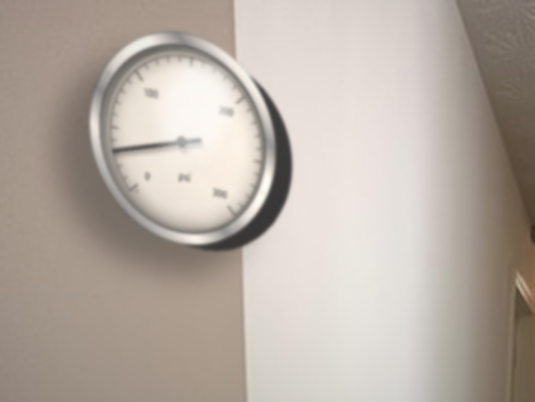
30 psi
